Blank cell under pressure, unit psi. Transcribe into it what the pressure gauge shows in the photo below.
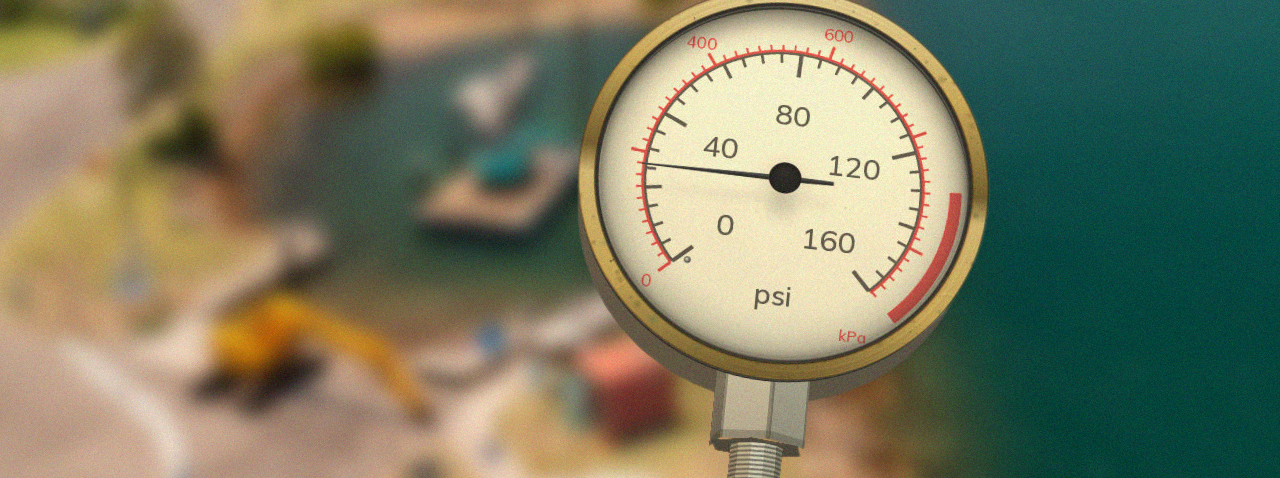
25 psi
